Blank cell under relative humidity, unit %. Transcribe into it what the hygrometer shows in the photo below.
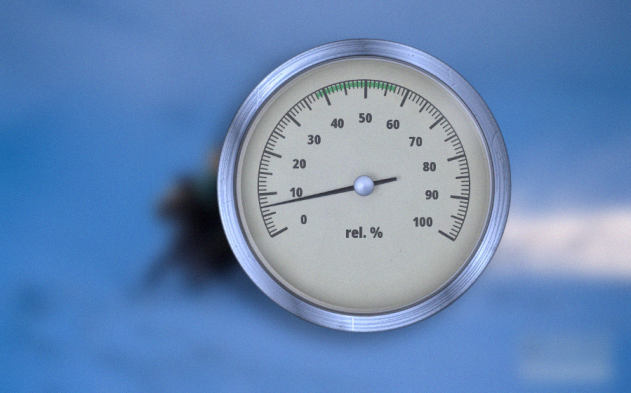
7 %
